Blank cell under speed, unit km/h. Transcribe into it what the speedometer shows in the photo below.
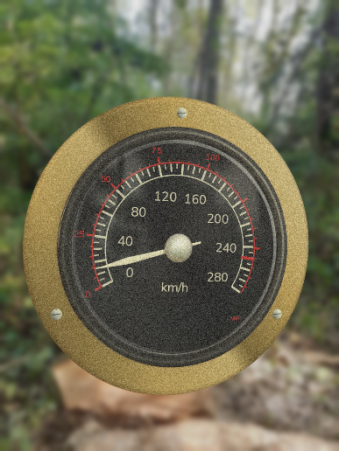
15 km/h
